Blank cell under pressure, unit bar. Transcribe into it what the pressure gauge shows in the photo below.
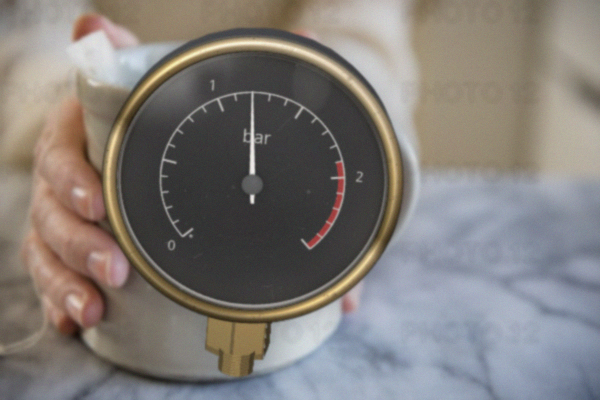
1.2 bar
